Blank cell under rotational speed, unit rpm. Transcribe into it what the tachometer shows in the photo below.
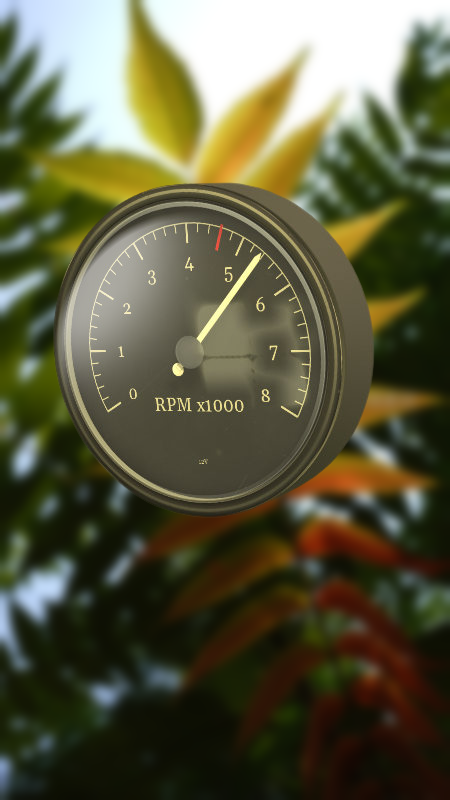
5400 rpm
